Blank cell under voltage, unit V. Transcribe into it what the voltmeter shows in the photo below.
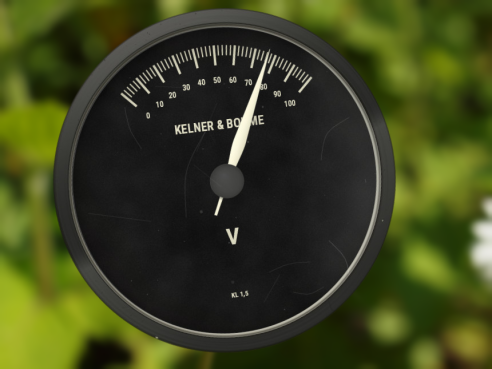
76 V
